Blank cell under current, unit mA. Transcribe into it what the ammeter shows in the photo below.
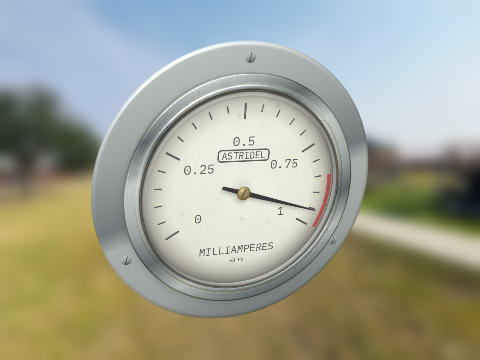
0.95 mA
